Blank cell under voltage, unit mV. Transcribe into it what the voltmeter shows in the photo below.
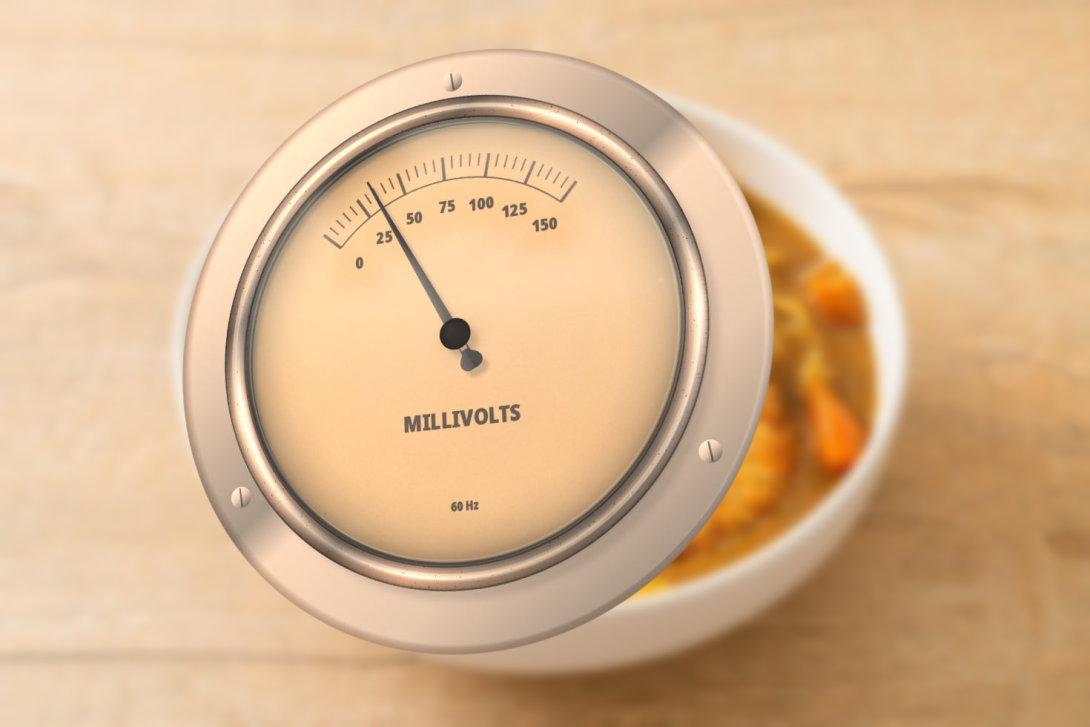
35 mV
